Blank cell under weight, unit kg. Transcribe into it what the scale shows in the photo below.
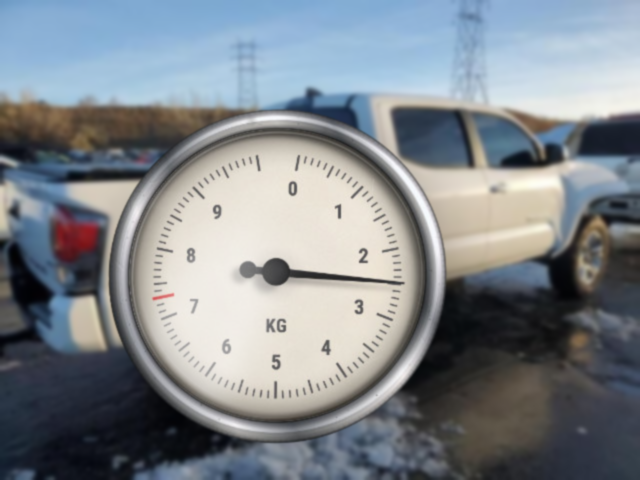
2.5 kg
